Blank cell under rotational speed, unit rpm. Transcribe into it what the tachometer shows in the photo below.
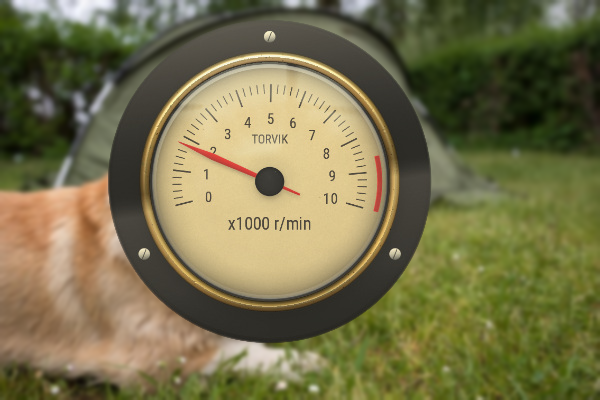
1800 rpm
